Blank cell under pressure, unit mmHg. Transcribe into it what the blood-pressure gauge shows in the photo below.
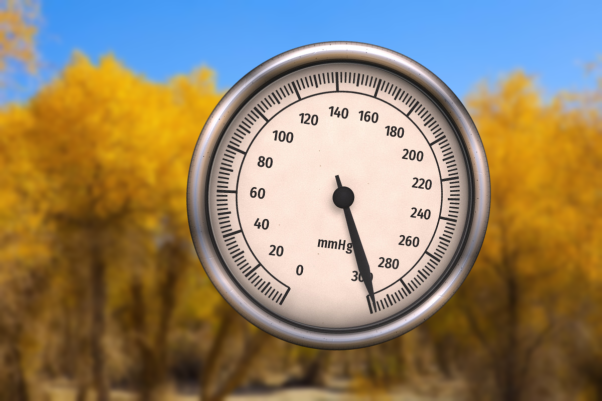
298 mmHg
